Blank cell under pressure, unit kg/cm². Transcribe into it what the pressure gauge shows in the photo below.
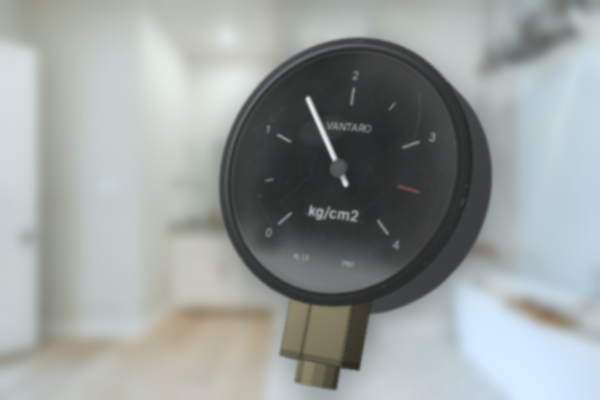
1.5 kg/cm²
